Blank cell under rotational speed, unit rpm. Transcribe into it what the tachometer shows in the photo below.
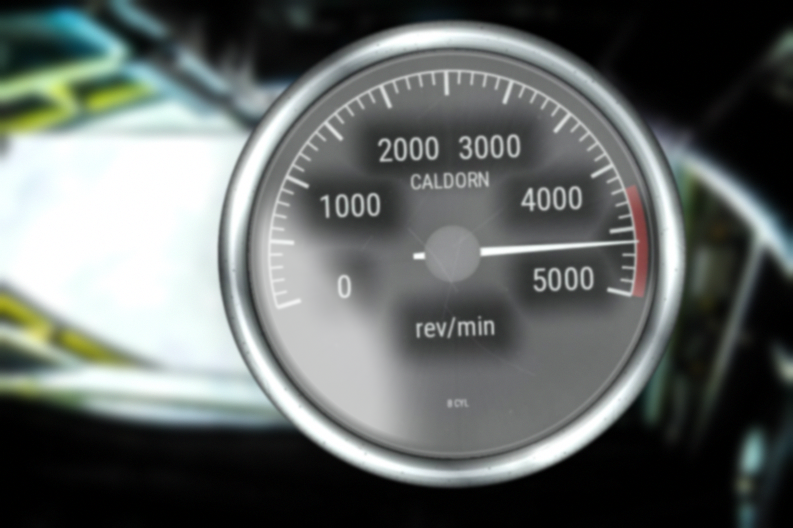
4600 rpm
